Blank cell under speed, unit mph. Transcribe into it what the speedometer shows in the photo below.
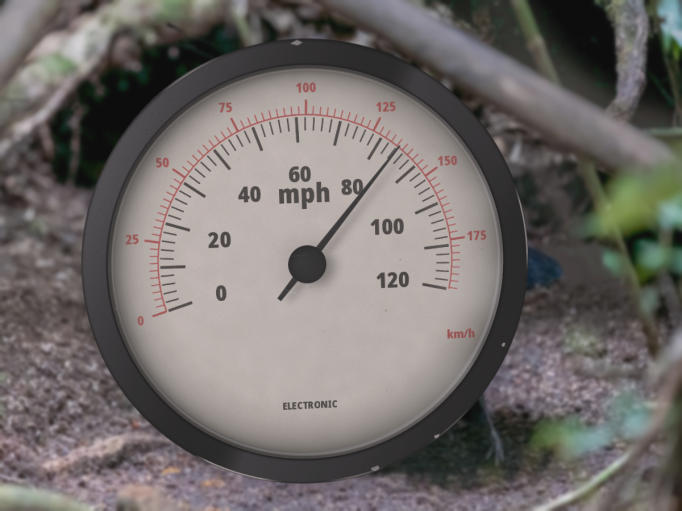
84 mph
